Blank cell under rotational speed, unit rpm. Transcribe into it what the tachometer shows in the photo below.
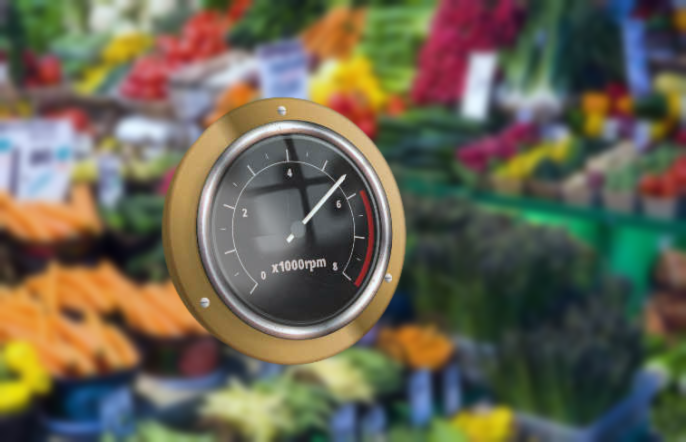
5500 rpm
